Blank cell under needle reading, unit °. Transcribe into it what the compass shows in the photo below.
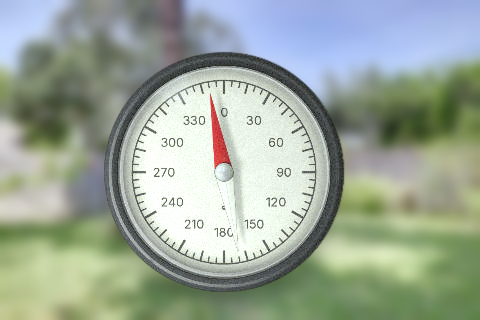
350 °
